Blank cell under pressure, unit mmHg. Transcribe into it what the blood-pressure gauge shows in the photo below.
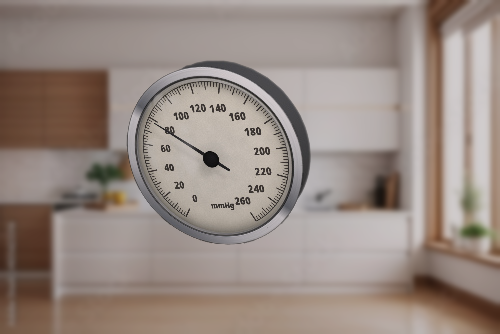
80 mmHg
